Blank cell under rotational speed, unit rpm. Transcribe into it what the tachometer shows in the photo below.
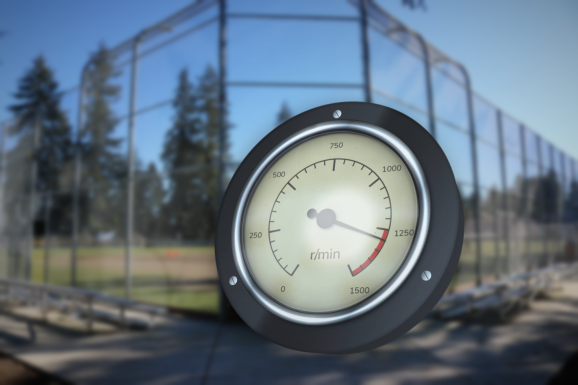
1300 rpm
